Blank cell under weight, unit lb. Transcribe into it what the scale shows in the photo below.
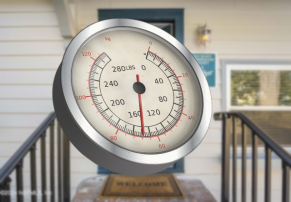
150 lb
